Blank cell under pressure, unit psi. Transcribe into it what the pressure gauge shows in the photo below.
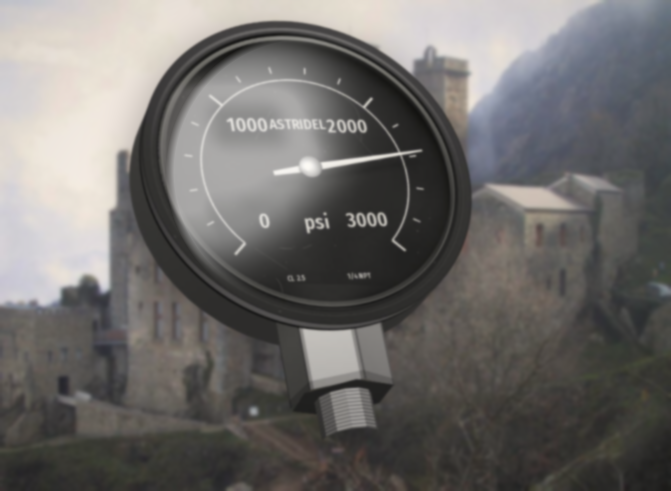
2400 psi
